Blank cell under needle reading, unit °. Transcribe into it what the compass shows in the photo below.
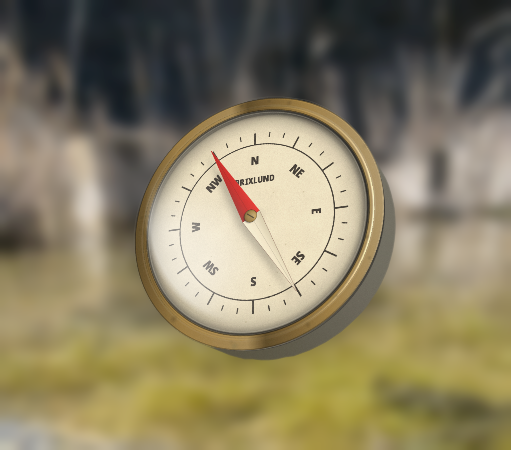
330 °
